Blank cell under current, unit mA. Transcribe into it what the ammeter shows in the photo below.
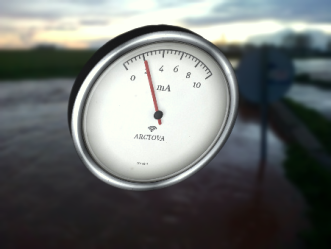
2 mA
